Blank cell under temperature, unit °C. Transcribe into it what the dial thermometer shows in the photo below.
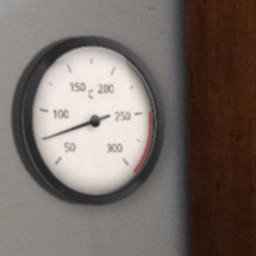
75 °C
